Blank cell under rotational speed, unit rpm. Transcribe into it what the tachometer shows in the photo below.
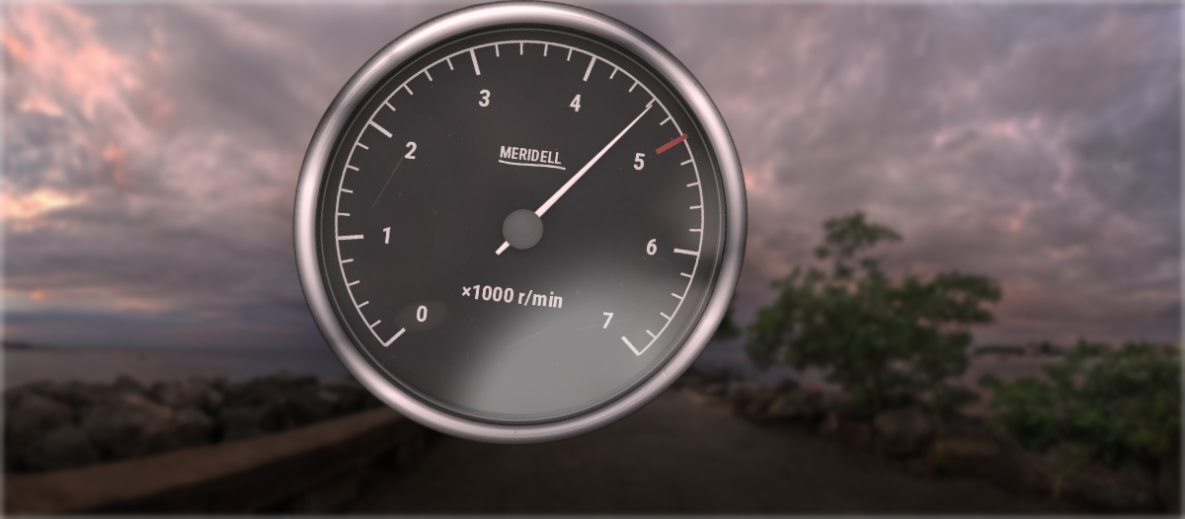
4600 rpm
